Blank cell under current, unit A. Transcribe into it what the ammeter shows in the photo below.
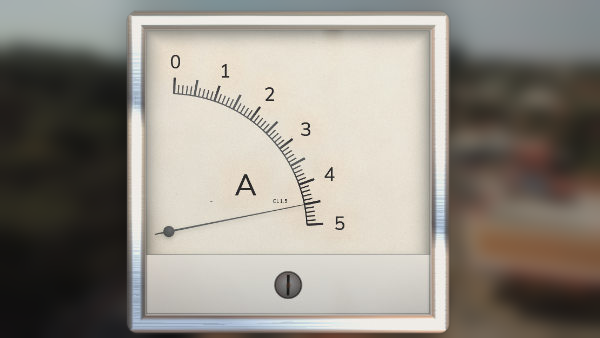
4.5 A
